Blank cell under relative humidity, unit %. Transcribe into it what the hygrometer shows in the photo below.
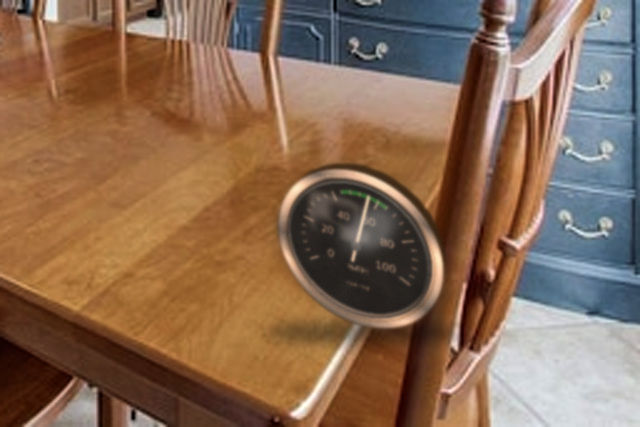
56 %
